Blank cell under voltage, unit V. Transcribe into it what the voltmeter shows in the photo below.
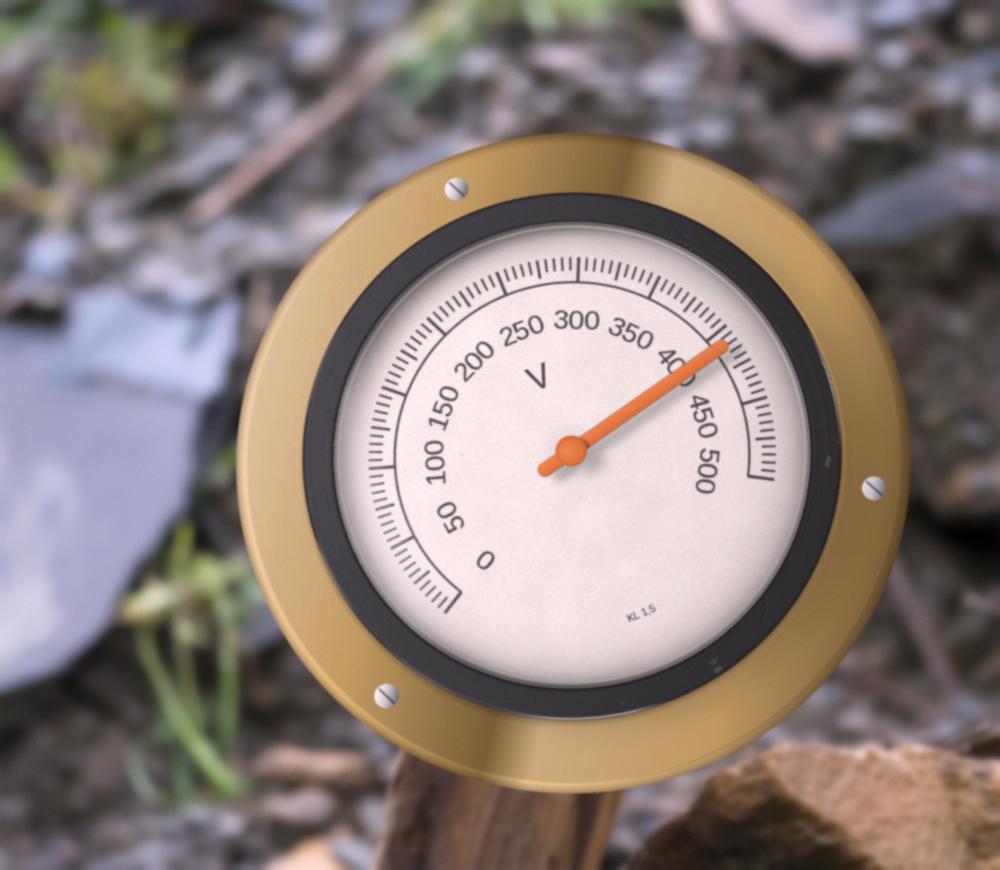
410 V
